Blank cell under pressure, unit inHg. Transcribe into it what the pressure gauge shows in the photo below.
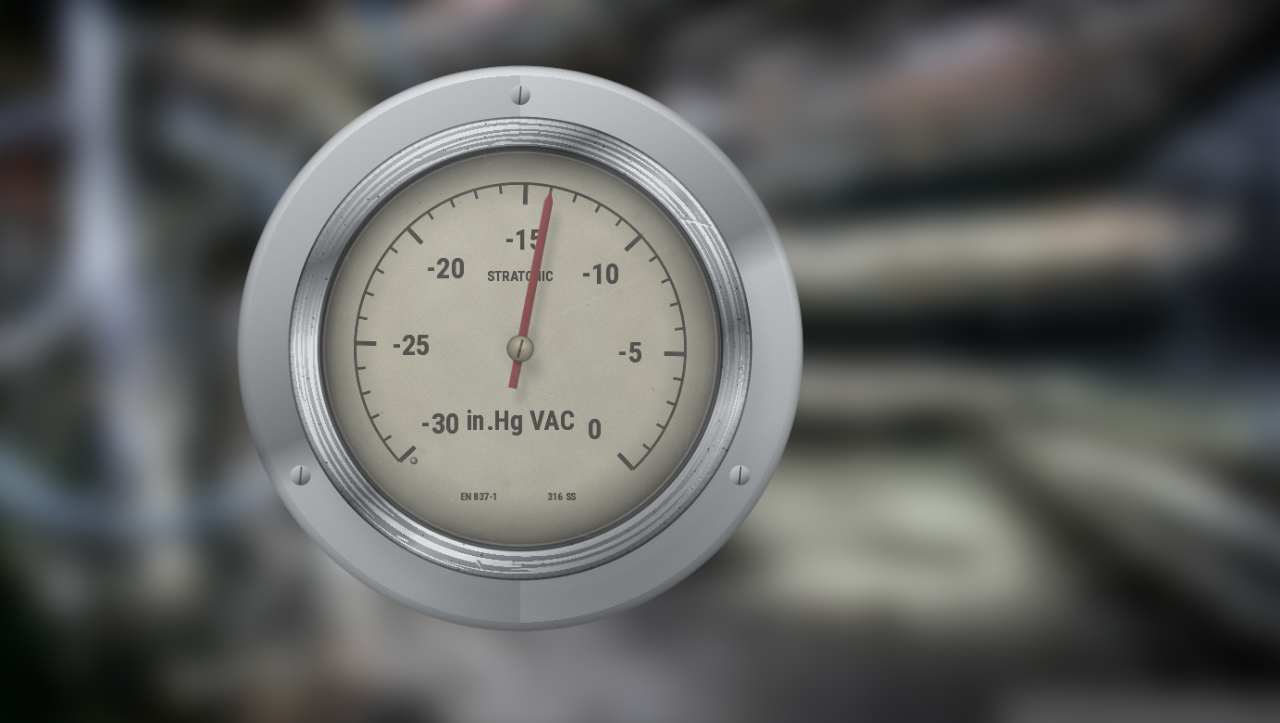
-14 inHg
